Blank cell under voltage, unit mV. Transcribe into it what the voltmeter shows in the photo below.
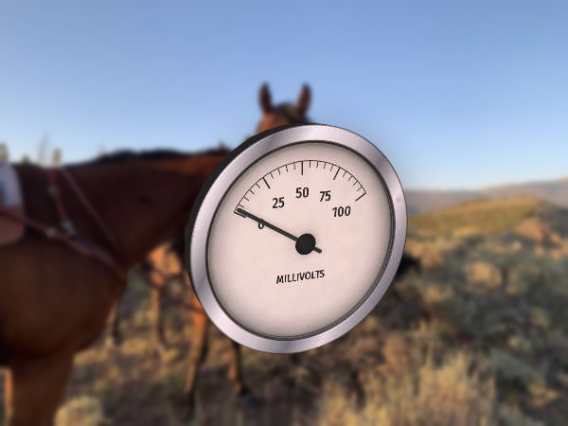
2.5 mV
